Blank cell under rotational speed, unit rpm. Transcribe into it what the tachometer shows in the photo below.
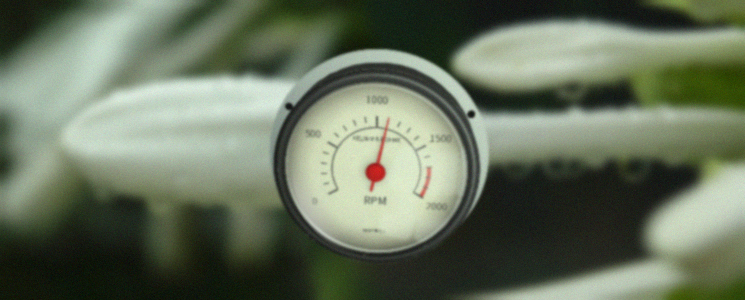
1100 rpm
